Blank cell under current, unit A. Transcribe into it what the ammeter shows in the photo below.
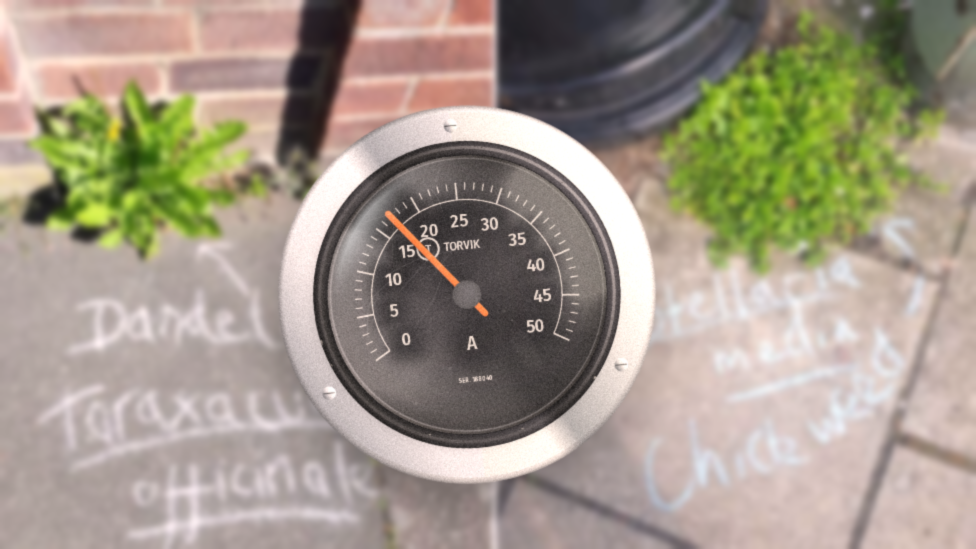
17 A
